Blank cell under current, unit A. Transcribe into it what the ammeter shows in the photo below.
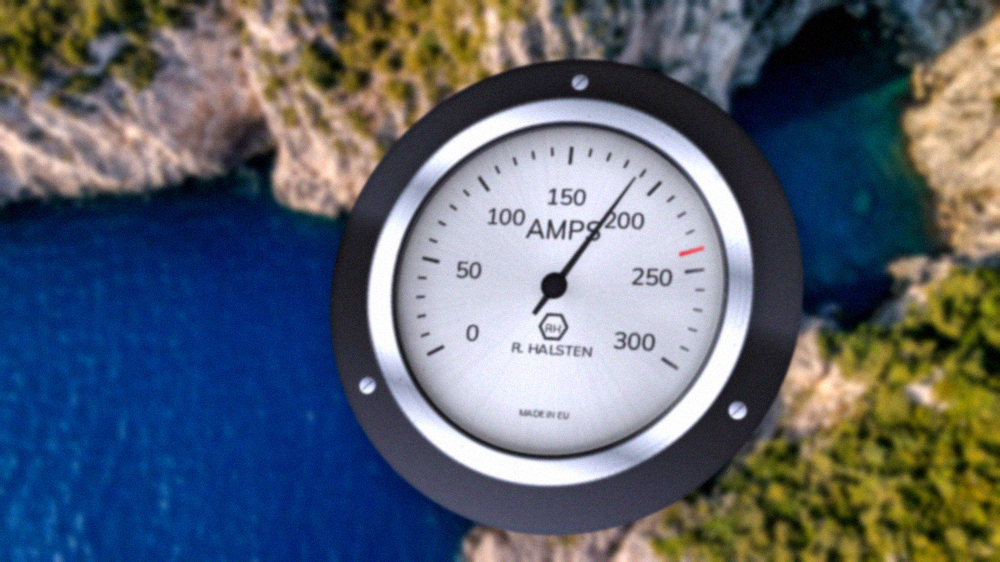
190 A
